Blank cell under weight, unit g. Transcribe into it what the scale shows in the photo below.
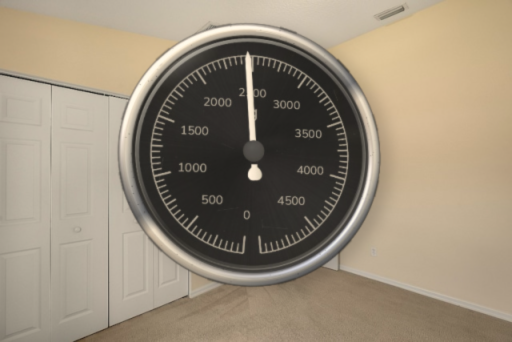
2450 g
